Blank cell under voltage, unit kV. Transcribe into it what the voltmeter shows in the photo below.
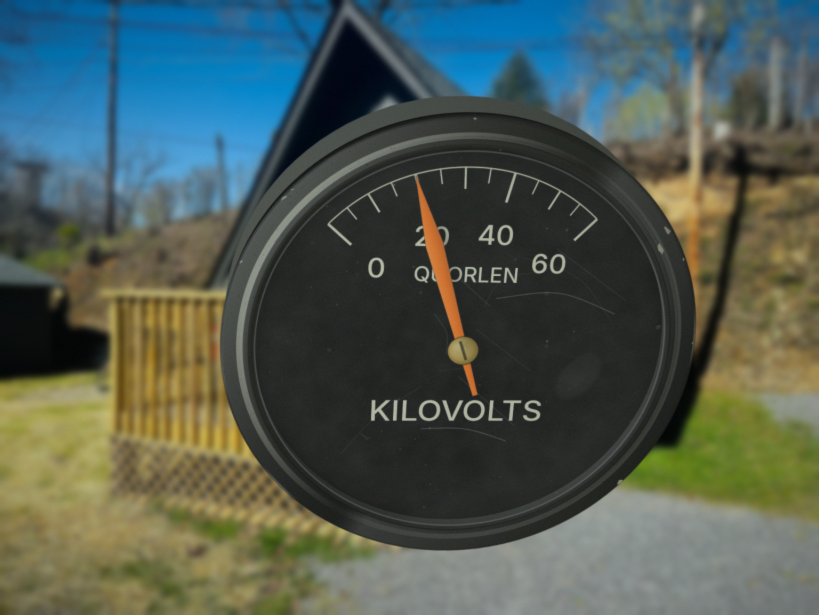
20 kV
